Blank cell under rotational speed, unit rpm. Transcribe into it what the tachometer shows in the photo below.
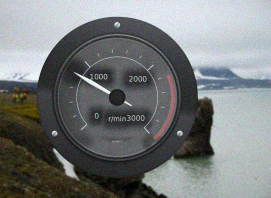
800 rpm
